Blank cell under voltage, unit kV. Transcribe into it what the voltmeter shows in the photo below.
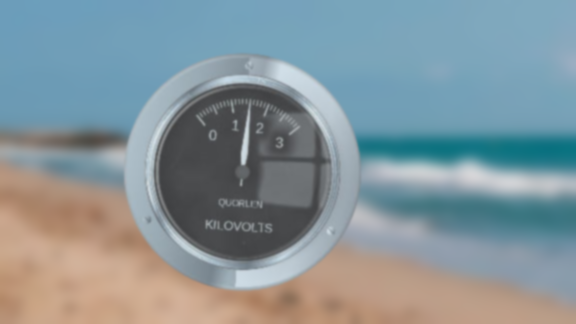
1.5 kV
